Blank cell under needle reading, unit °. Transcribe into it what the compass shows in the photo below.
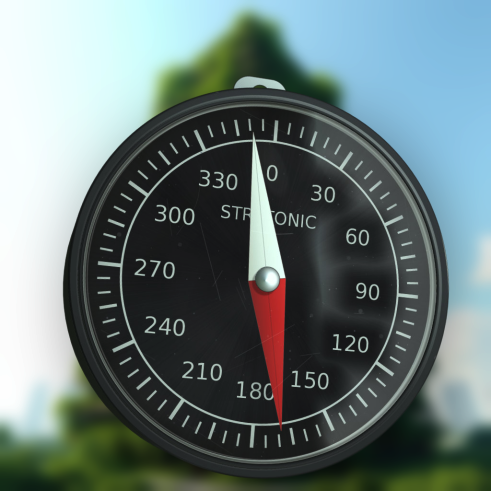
170 °
